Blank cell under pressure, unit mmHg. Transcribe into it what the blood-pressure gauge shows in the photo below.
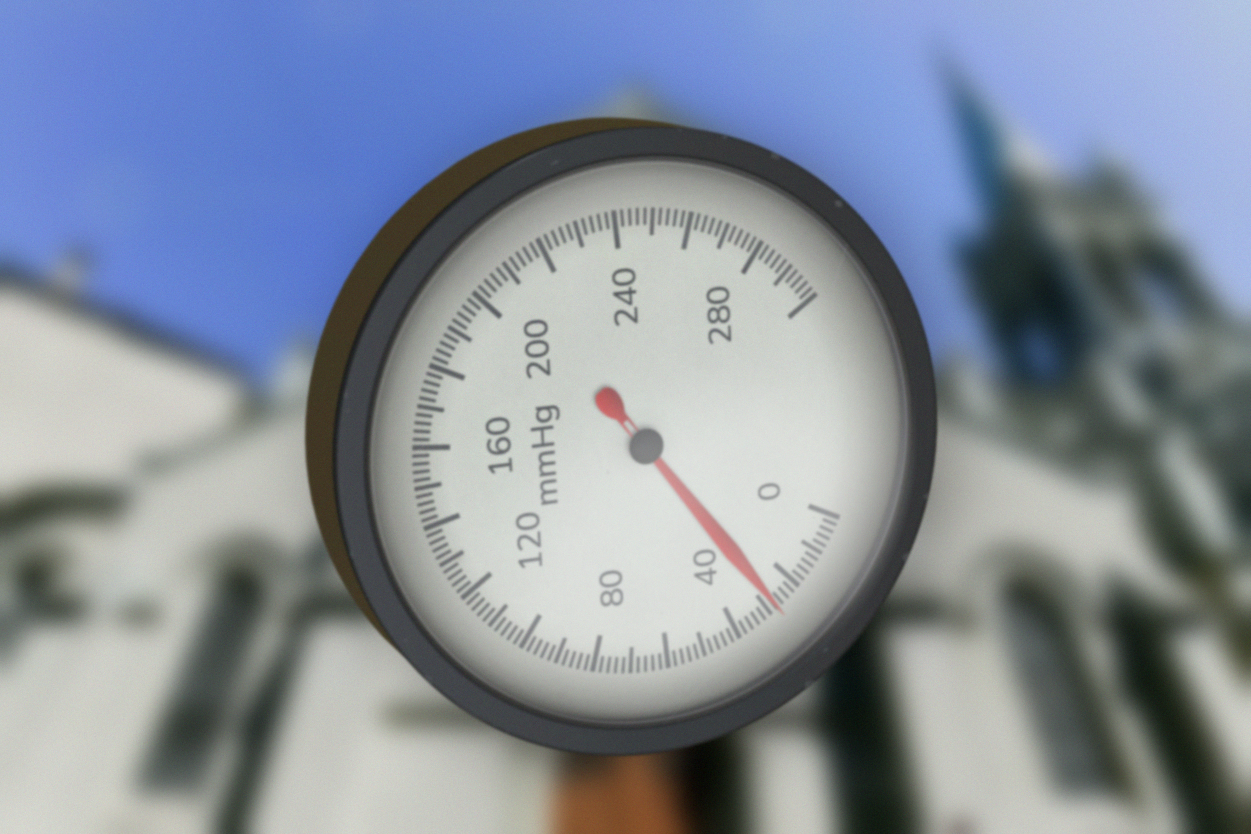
28 mmHg
